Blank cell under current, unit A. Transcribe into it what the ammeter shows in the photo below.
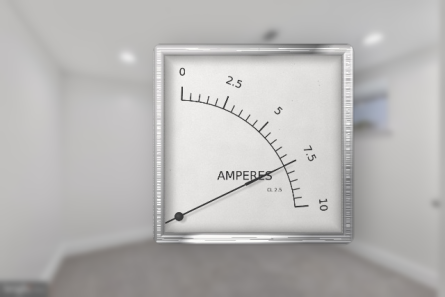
7.5 A
